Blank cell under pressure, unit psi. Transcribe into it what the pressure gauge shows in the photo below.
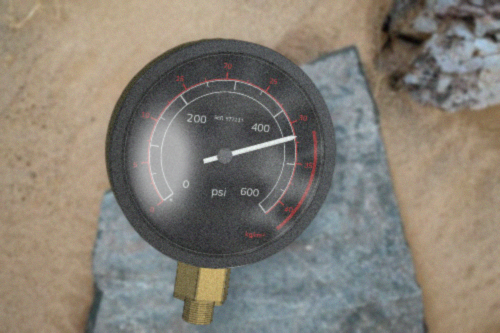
450 psi
